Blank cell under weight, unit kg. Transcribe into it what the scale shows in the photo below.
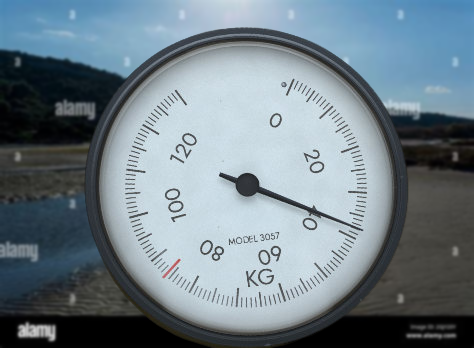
38 kg
